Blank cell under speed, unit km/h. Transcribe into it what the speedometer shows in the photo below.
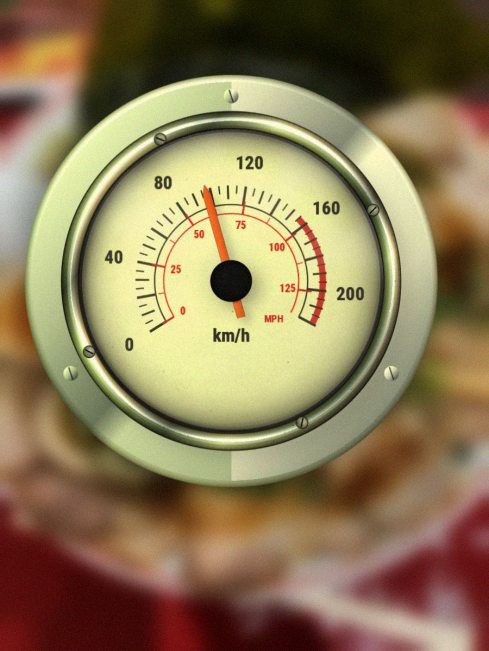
97.5 km/h
